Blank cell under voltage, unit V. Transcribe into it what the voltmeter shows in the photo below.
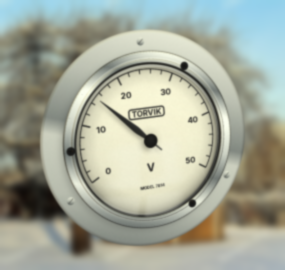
15 V
